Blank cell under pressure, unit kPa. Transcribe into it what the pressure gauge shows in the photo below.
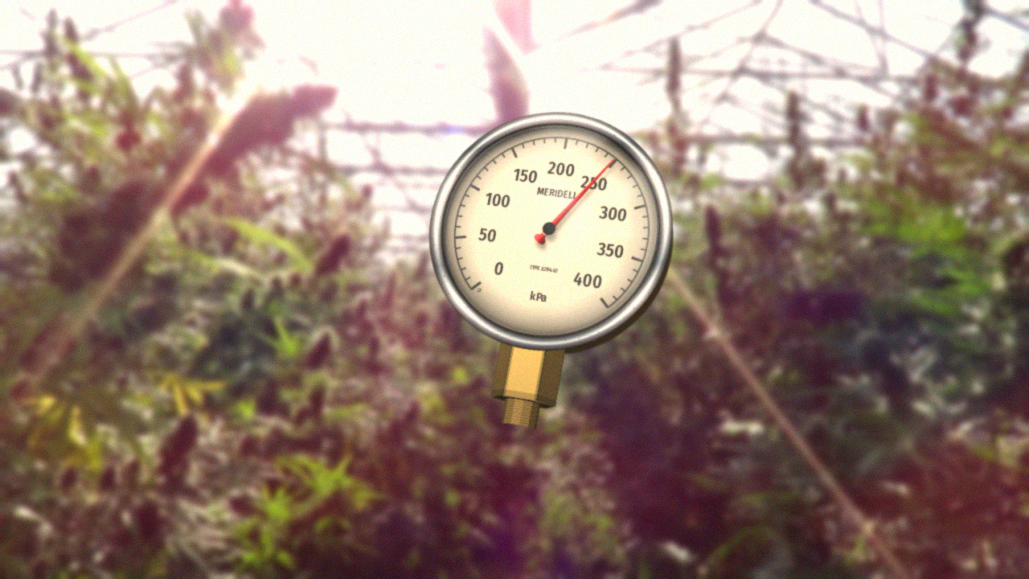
250 kPa
